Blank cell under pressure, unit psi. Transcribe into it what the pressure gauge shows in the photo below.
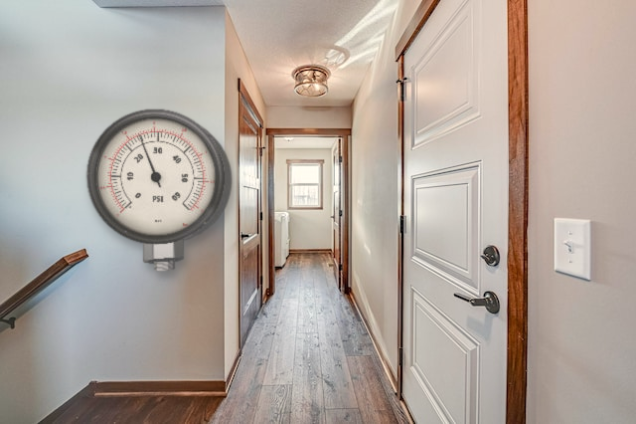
25 psi
